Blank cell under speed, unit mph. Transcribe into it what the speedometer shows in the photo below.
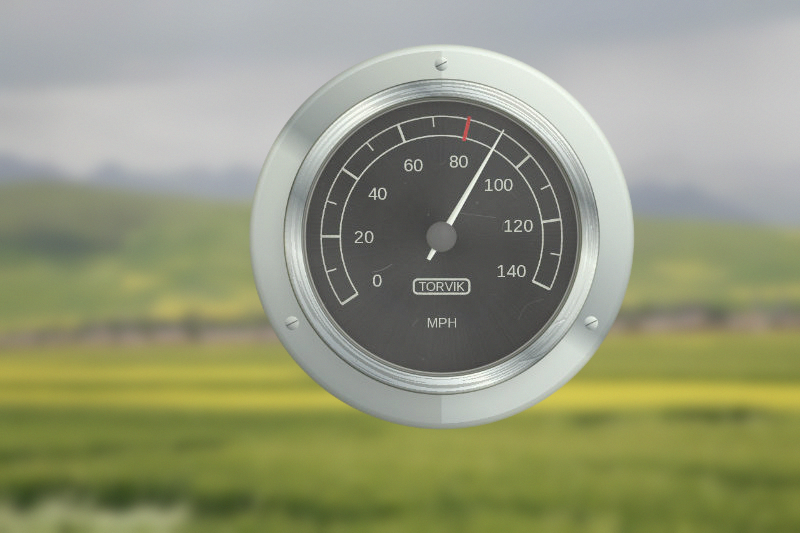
90 mph
